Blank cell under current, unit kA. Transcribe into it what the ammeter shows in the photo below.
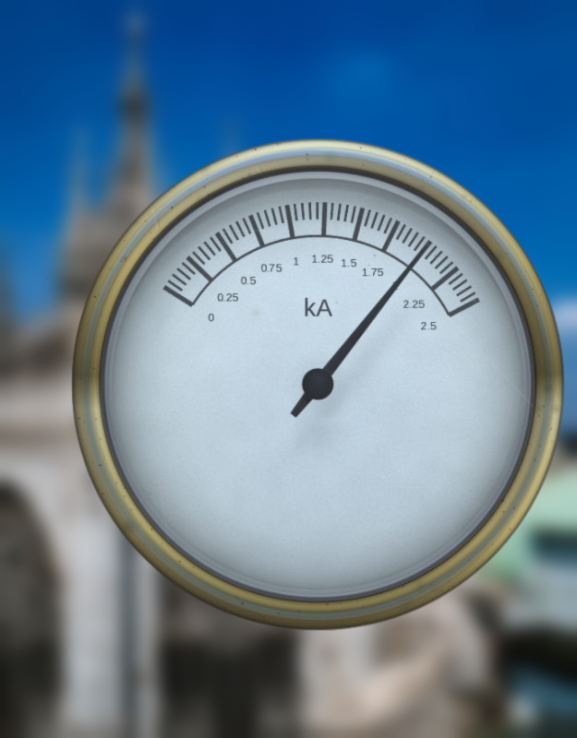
2 kA
